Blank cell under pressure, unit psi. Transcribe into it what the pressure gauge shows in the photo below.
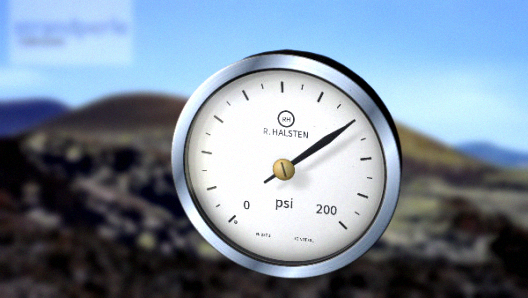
140 psi
